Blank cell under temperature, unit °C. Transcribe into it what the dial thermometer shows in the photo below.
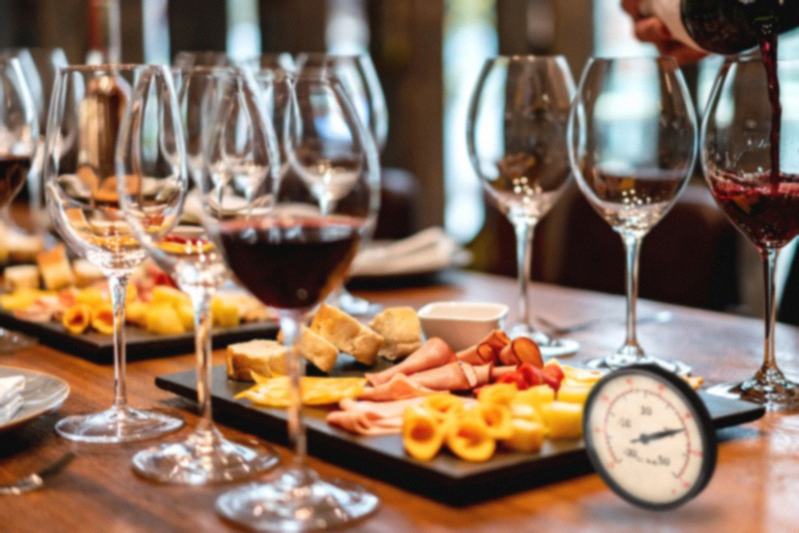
30 °C
